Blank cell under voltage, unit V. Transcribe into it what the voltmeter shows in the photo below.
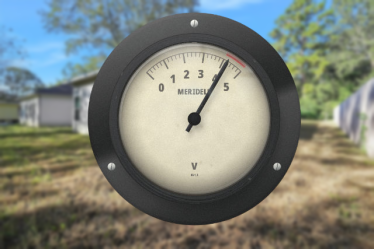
4.2 V
